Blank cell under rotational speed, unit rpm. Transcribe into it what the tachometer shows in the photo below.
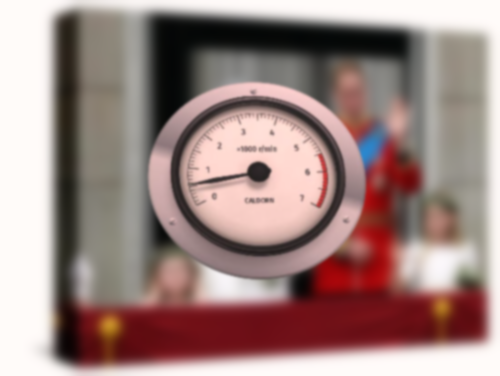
500 rpm
